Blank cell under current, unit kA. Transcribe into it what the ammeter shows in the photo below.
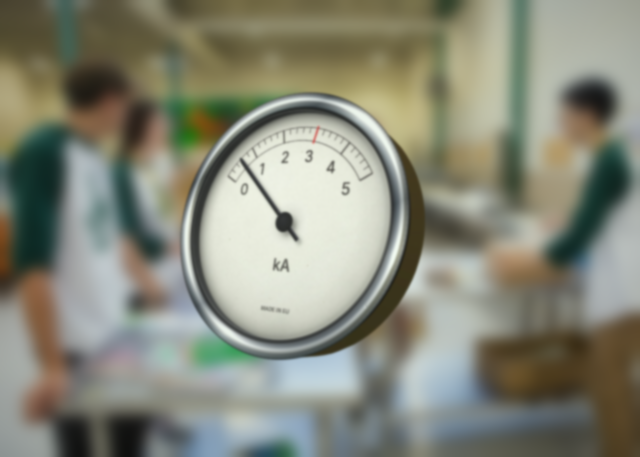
0.6 kA
